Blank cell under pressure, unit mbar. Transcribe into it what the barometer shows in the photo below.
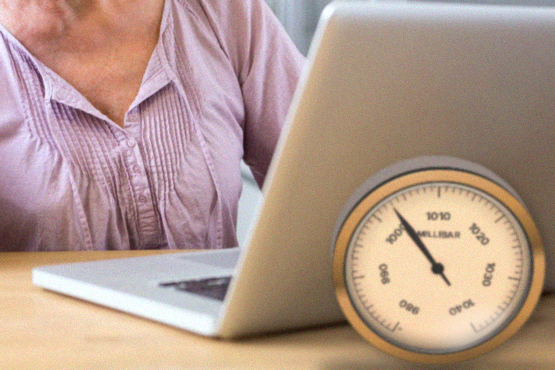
1003 mbar
